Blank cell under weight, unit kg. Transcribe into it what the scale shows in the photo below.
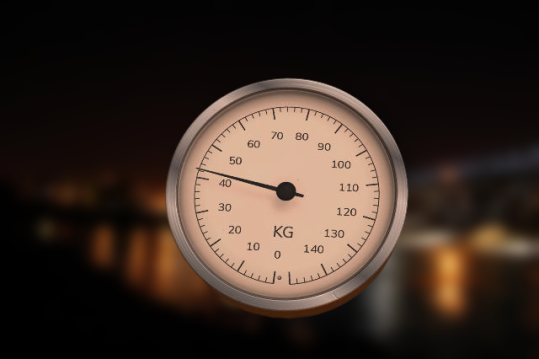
42 kg
